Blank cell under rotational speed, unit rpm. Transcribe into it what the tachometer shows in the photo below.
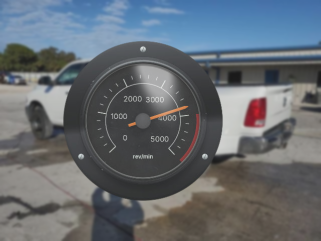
3800 rpm
